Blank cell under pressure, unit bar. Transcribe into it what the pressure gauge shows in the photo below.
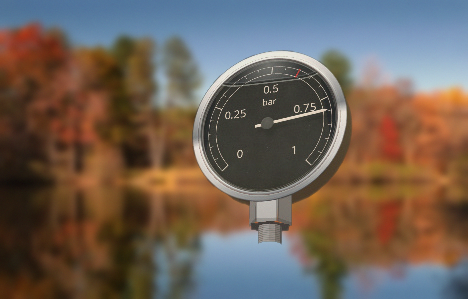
0.8 bar
